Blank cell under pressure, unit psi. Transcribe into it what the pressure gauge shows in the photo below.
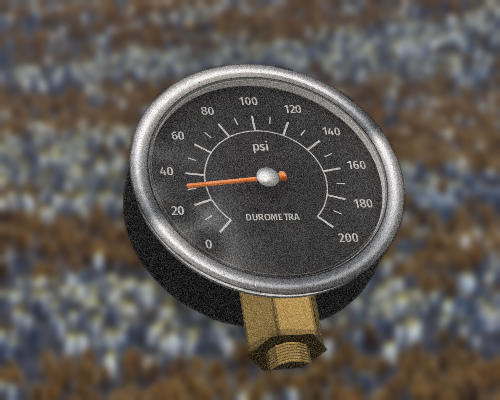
30 psi
